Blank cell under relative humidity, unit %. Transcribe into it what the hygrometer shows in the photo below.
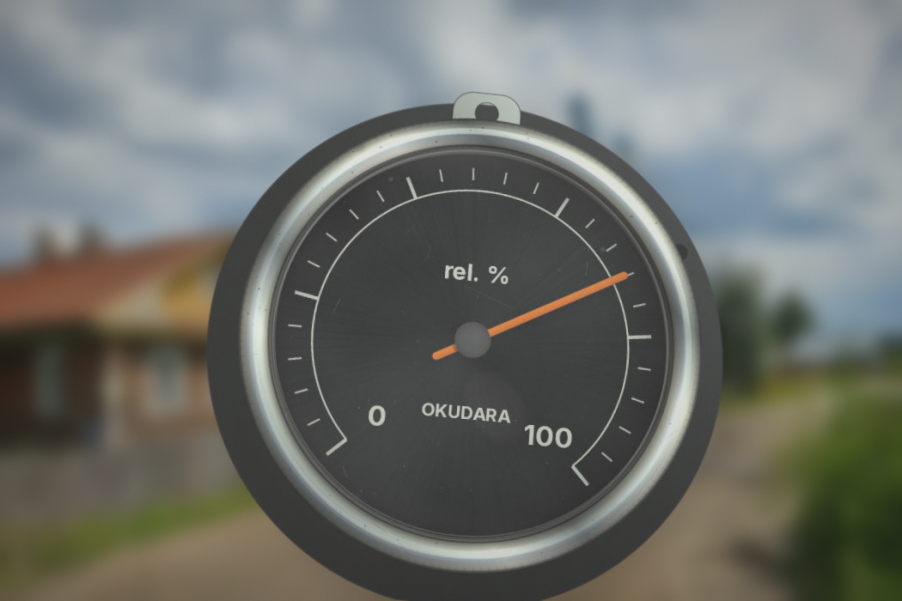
72 %
